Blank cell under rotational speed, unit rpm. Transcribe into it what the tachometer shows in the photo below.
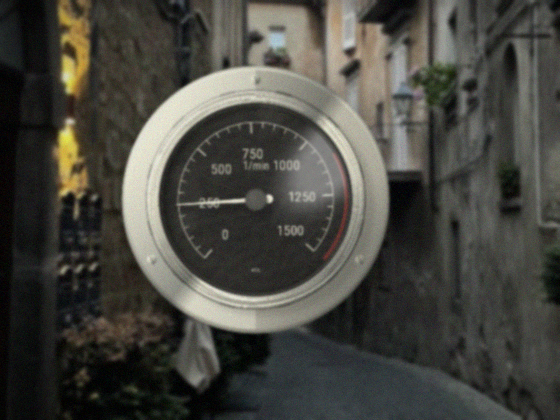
250 rpm
